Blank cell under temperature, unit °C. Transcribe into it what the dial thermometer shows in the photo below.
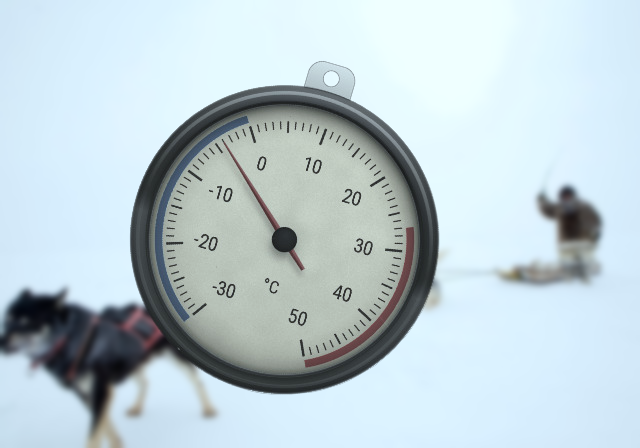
-4 °C
